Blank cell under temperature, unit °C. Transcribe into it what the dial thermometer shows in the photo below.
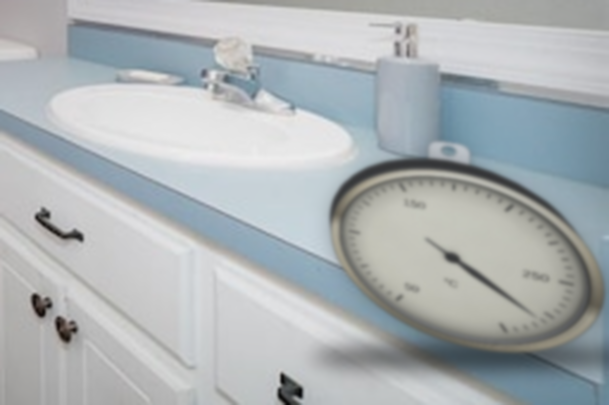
280 °C
